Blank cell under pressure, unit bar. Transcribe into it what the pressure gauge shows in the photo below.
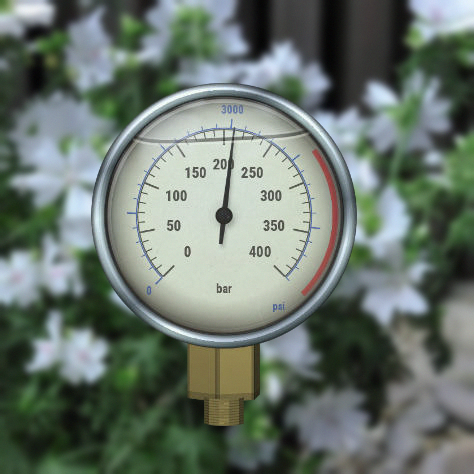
210 bar
